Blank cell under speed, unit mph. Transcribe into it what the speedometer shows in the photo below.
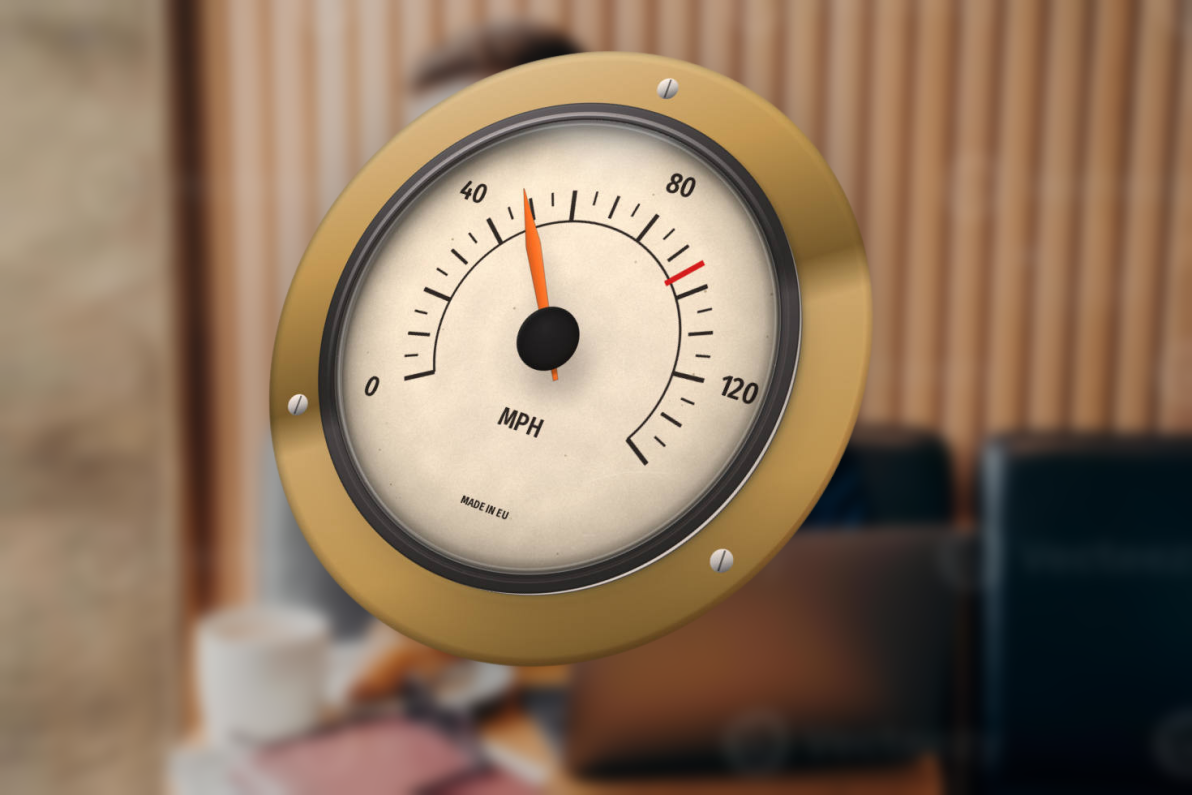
50 mph
